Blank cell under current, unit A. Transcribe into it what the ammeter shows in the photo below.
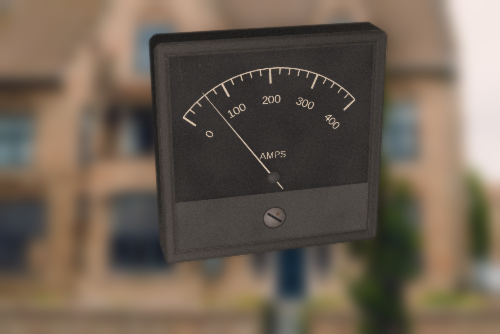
60 A
